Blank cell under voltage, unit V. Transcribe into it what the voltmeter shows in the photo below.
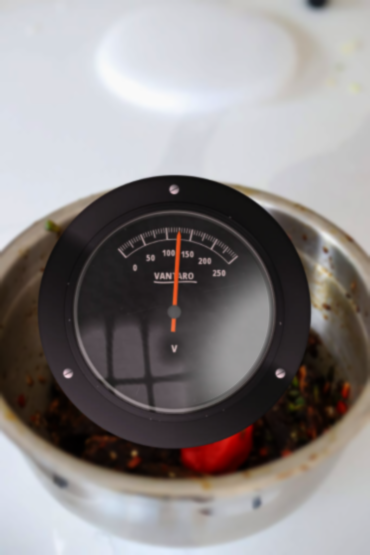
125 V
